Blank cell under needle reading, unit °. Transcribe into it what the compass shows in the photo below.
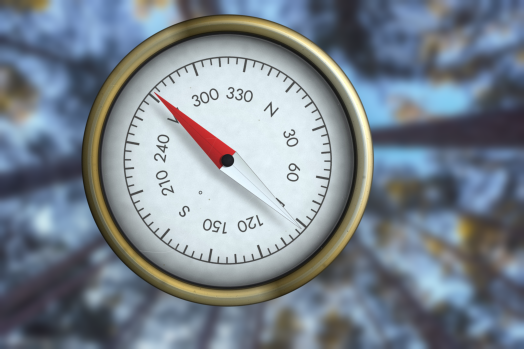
272.5 °
